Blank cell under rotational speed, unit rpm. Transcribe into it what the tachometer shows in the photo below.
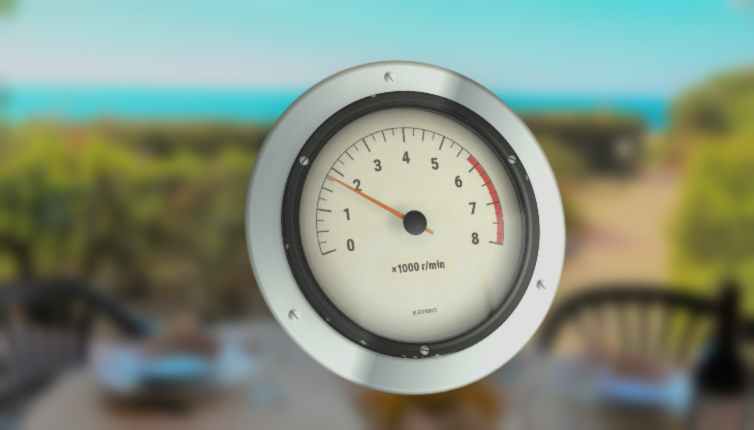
1750 rpm
